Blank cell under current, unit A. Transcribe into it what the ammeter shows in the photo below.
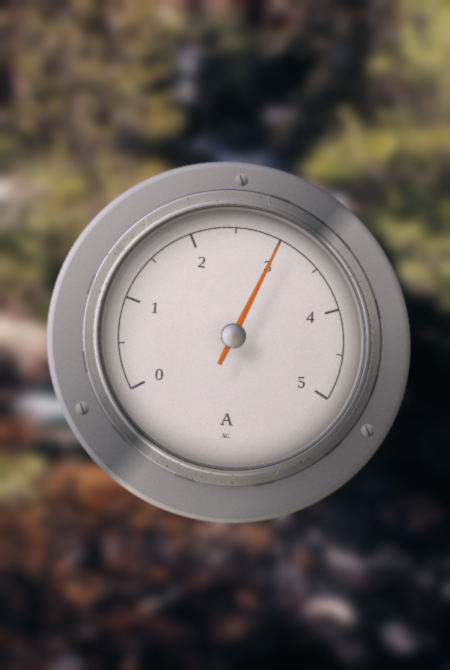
3 A
